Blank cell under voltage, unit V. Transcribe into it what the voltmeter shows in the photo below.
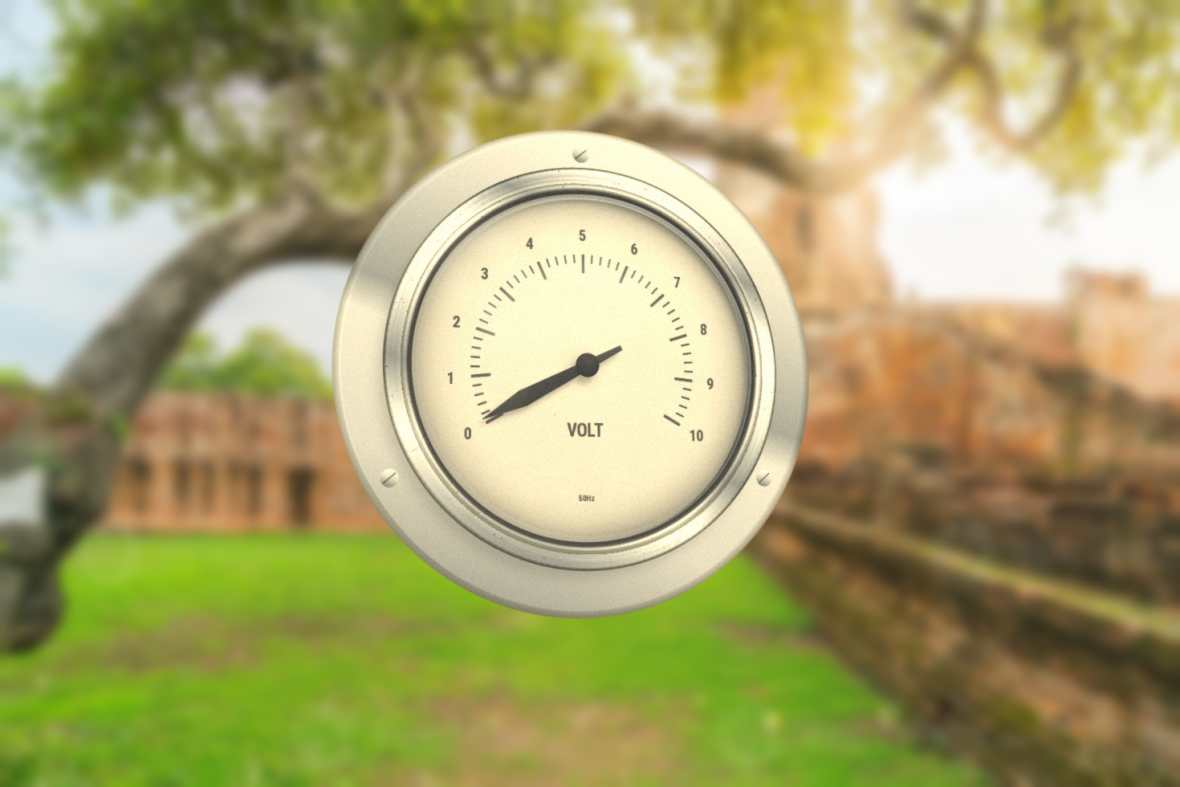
0.1 V
